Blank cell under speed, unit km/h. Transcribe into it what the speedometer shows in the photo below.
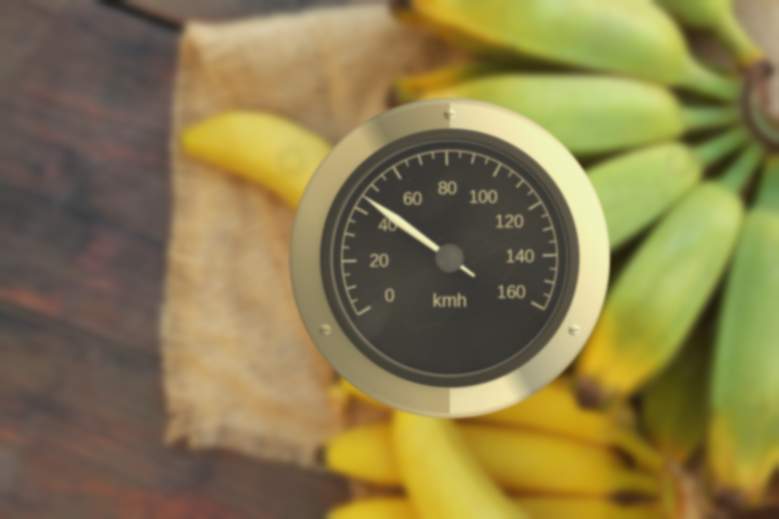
45 km/h
